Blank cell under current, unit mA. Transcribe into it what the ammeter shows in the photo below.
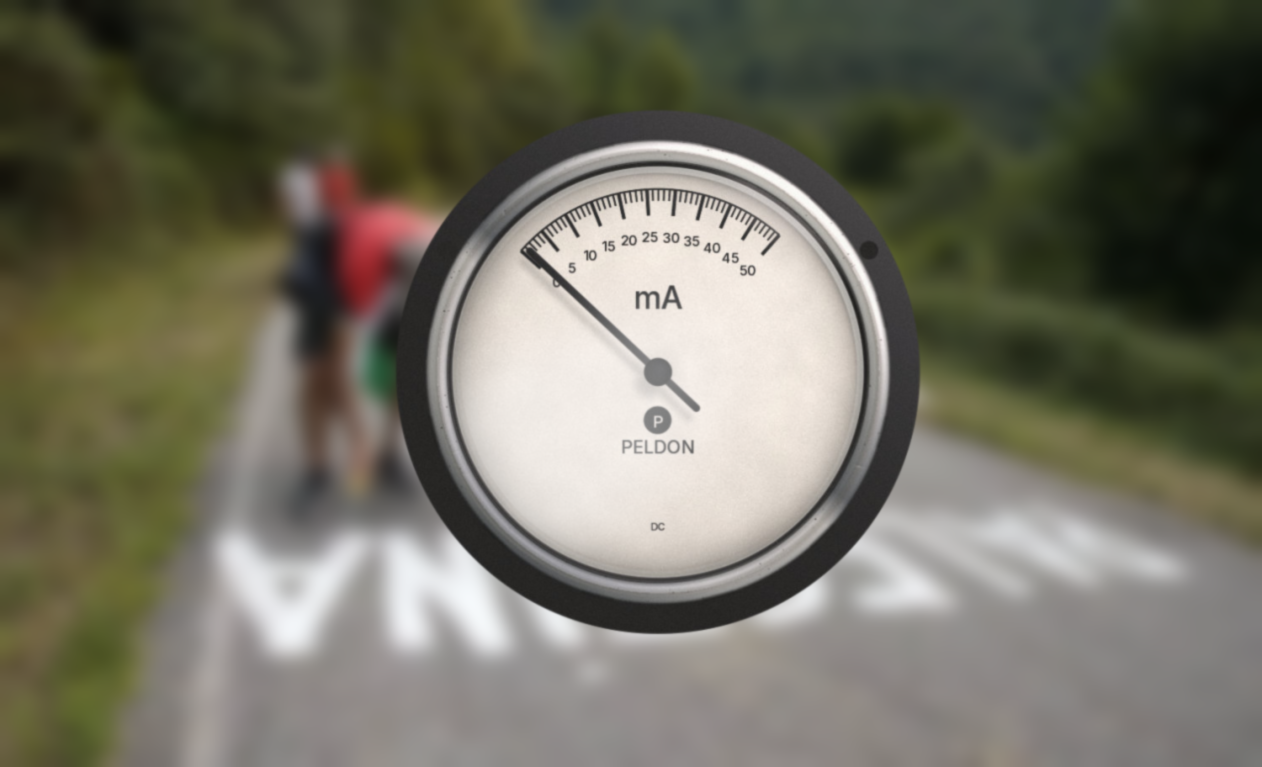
1 mA
